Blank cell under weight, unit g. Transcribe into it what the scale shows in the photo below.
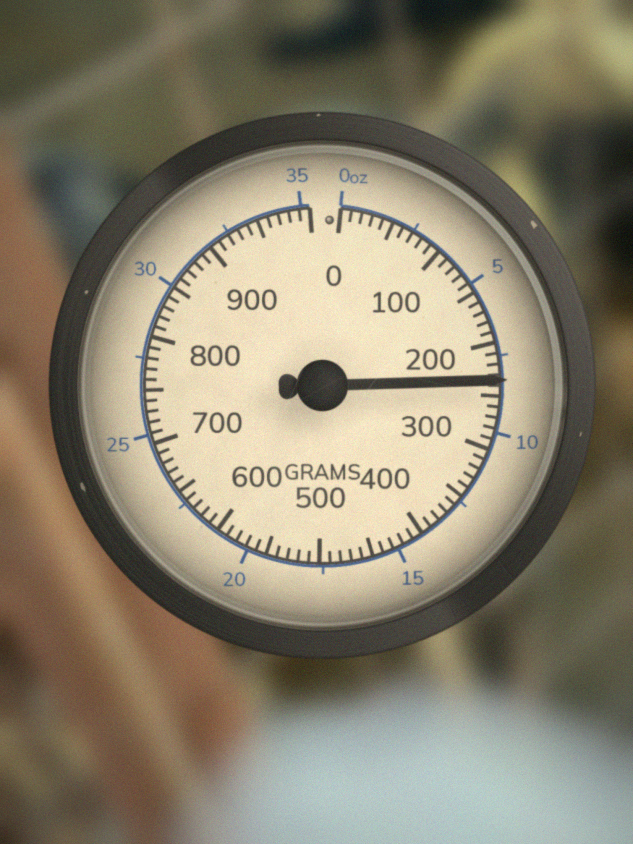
235 g
